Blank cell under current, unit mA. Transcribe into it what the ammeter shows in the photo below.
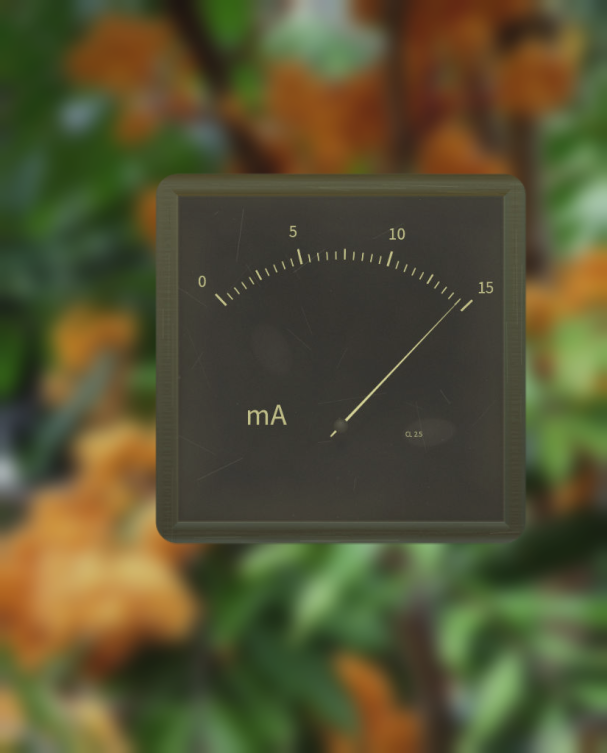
14.5 mA
